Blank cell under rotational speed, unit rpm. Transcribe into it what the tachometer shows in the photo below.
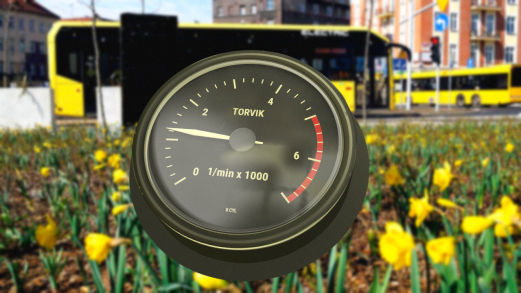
1200 rpm
